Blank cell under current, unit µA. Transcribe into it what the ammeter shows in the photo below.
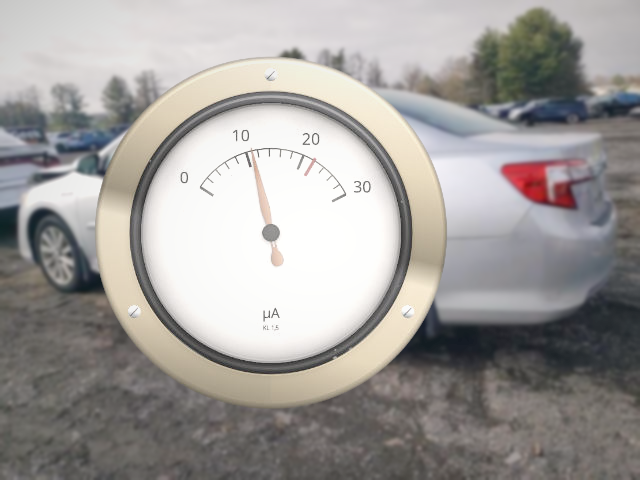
11 µA
